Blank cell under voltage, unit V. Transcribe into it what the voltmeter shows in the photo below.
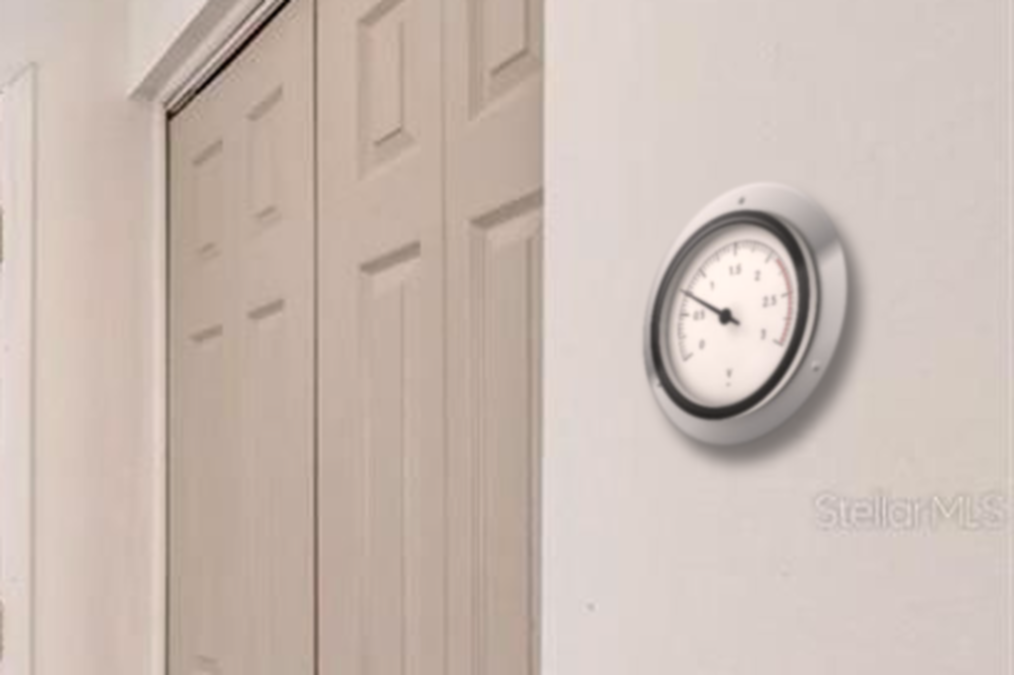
0.75 V
